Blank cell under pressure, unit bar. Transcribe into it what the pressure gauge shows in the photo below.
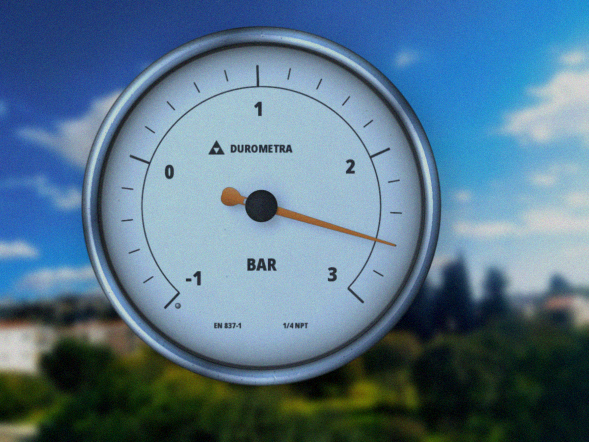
2.6 bar
